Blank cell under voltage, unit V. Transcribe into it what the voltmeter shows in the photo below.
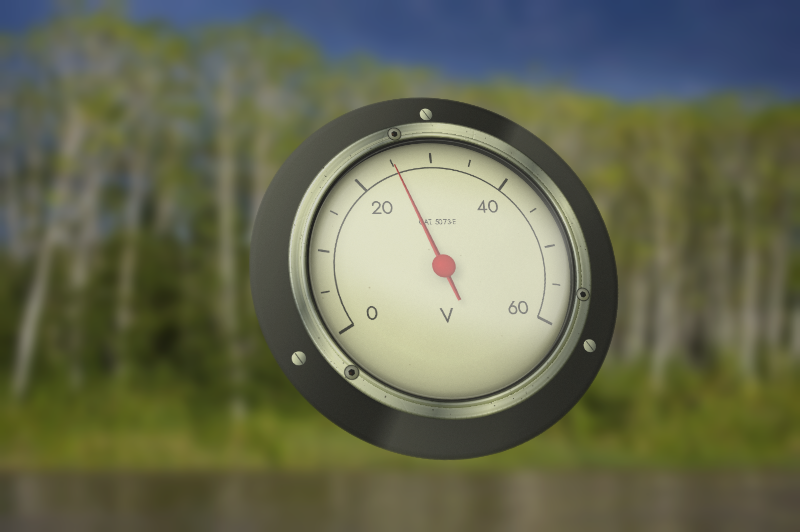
25 V
